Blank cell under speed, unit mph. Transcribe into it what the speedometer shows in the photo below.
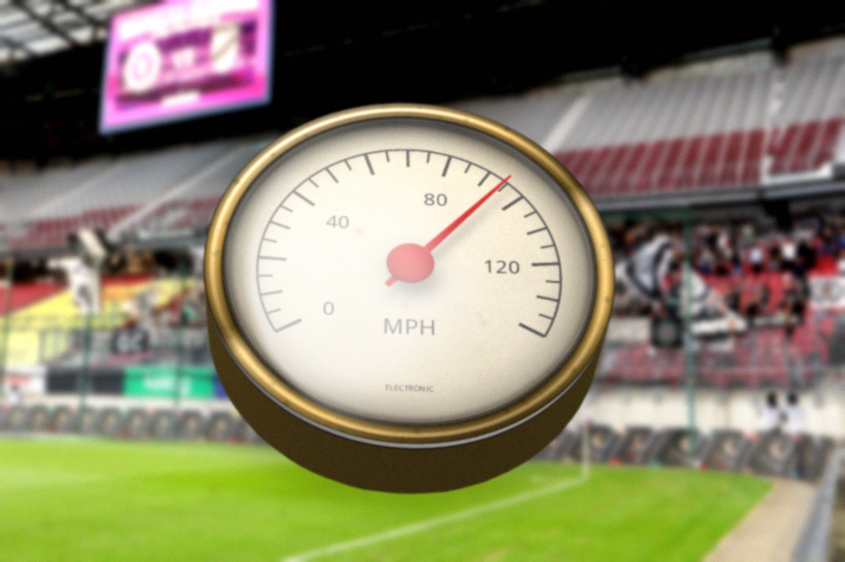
95 mph
